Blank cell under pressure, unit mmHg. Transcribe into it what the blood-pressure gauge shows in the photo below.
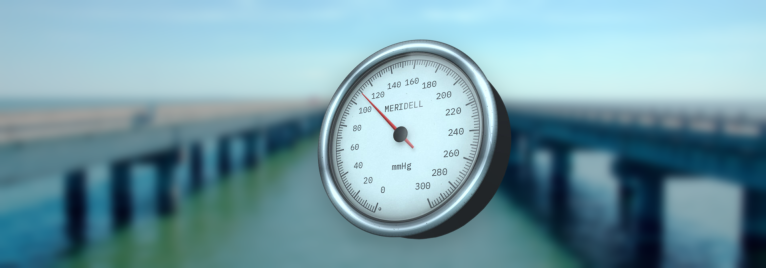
110 mmHg
